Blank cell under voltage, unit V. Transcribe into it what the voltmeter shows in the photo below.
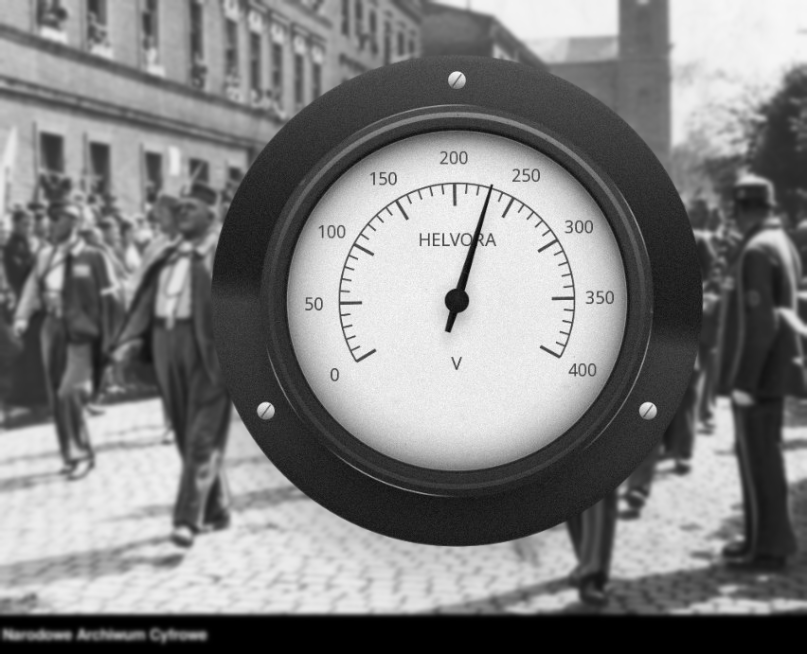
230 V
